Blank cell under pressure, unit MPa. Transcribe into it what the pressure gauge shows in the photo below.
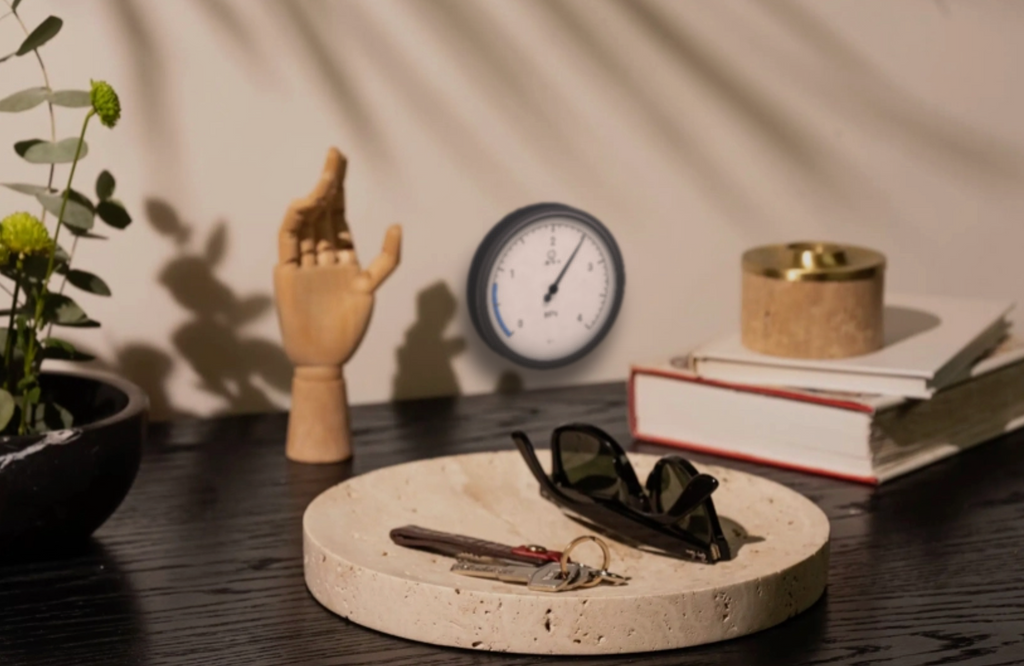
2.5 MPa
